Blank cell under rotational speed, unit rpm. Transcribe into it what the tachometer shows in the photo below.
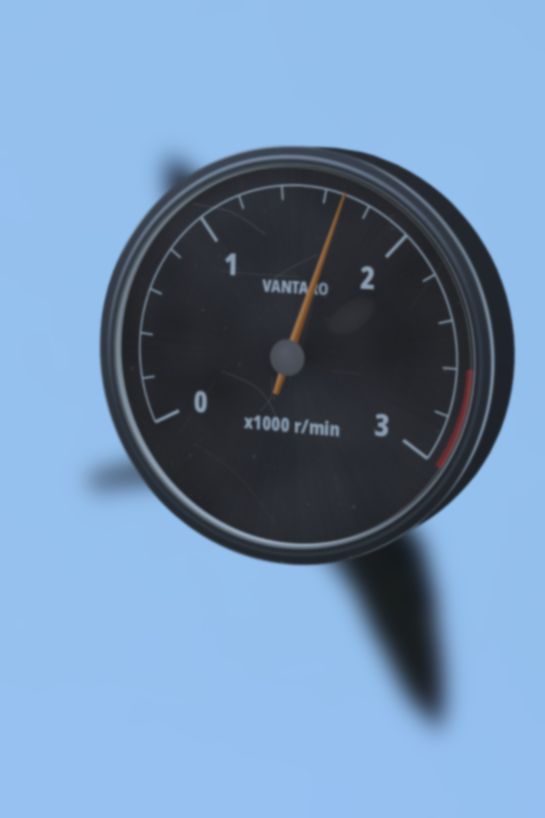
1700 rpm
